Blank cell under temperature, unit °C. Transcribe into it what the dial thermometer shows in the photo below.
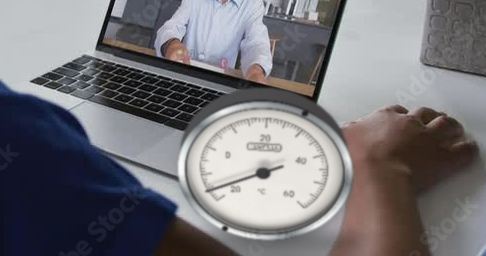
-15 °C
